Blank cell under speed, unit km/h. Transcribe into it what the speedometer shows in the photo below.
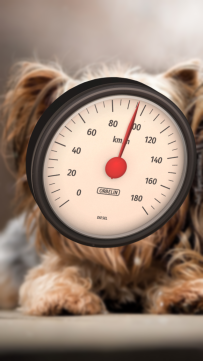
95 km/h
